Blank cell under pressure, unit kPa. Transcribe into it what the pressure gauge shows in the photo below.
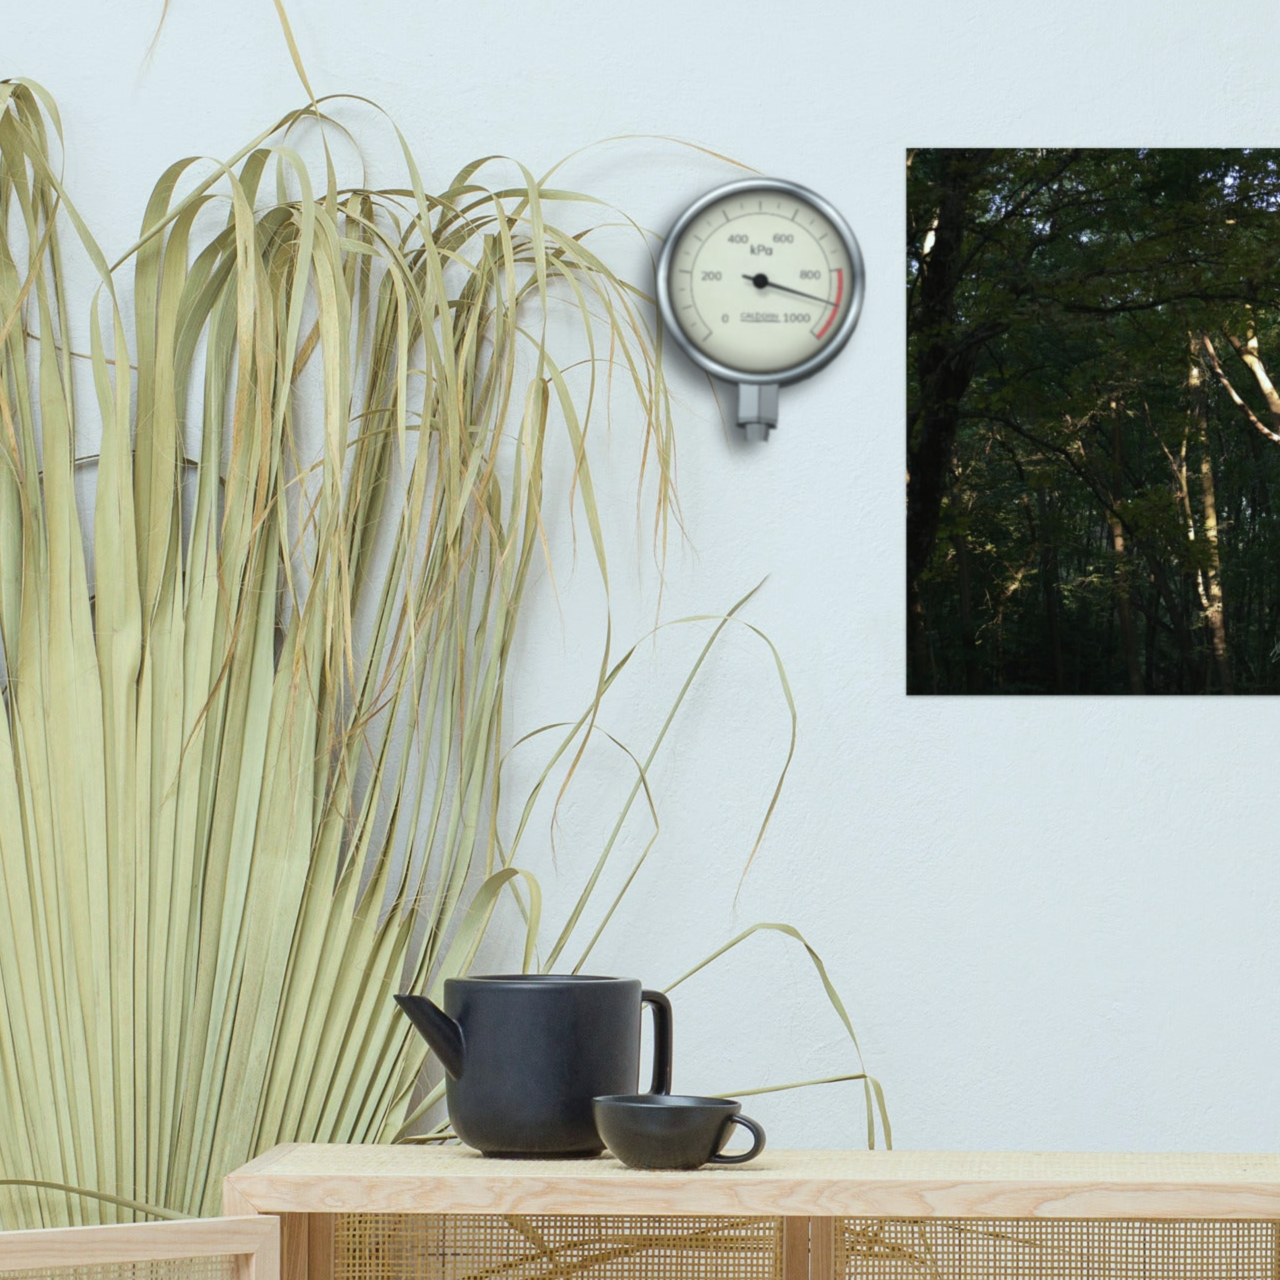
900 kPa
